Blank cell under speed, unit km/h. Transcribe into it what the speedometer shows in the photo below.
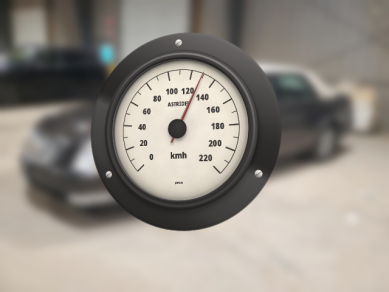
130 km/h
